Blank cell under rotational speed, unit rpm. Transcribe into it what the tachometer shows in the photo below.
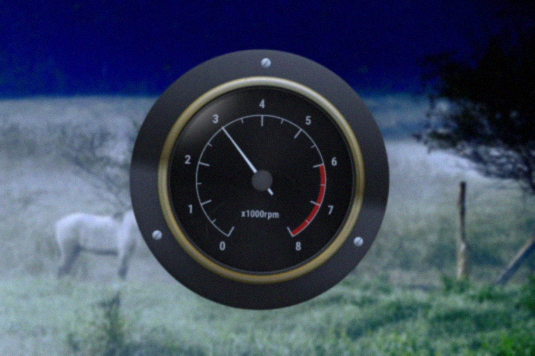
3000 rpm
